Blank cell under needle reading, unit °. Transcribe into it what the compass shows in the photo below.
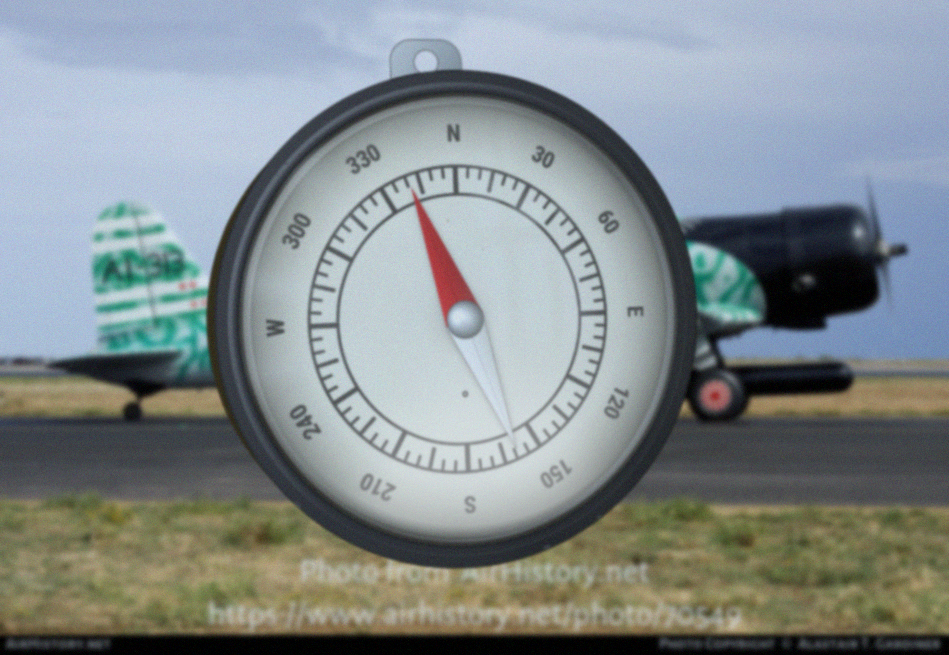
340 °
